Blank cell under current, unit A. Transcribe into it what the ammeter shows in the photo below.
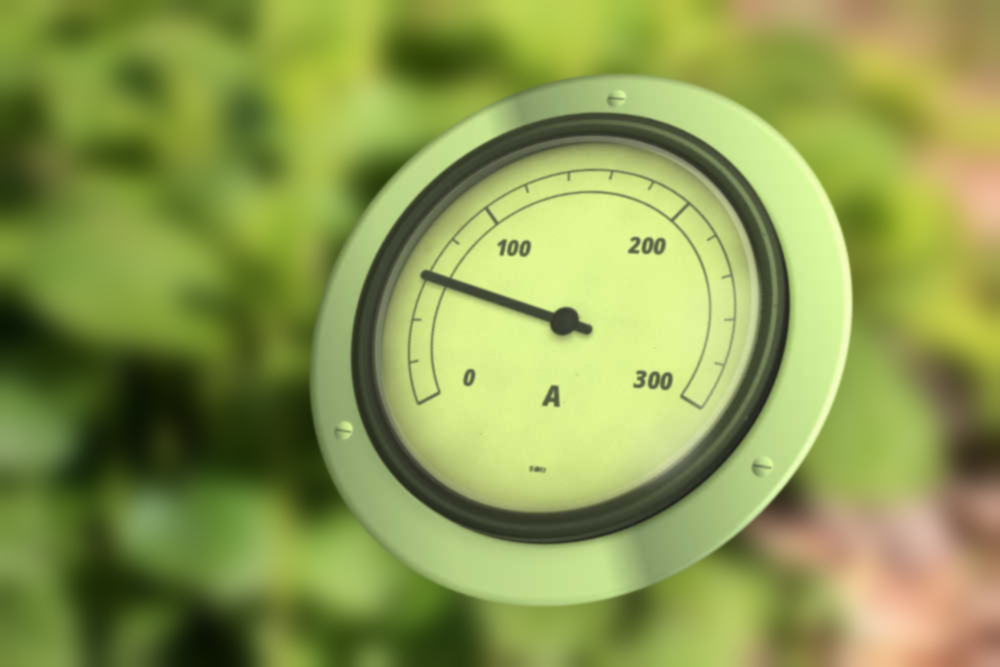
60 A
